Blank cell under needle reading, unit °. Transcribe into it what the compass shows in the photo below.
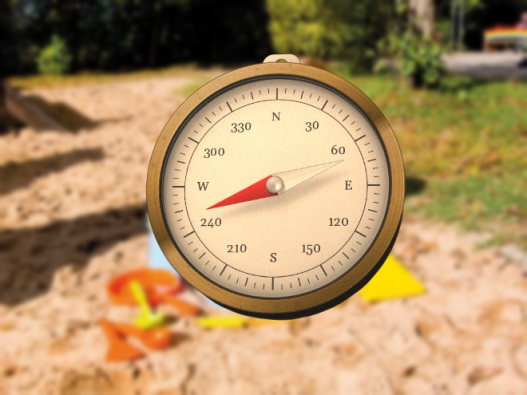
250 °
